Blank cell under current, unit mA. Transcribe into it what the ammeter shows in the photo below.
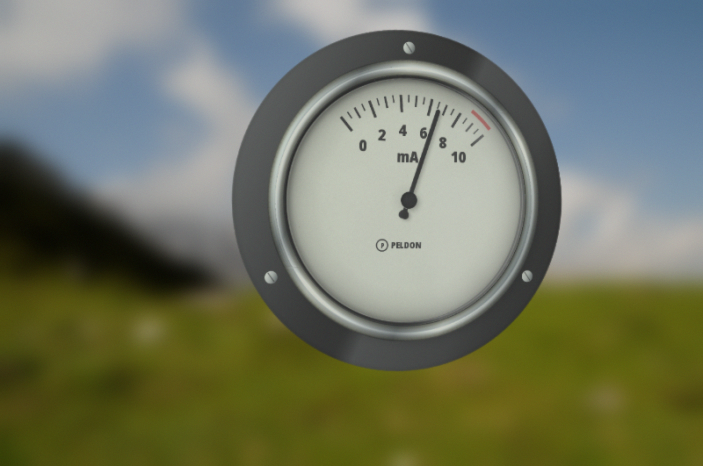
6.5 mA
